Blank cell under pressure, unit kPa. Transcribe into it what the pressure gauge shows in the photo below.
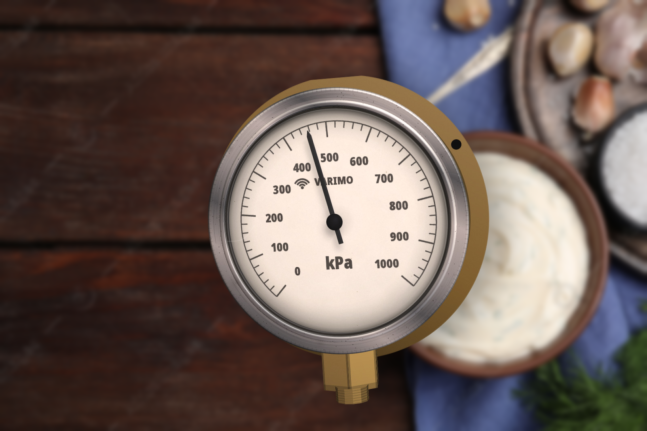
460 kPa
